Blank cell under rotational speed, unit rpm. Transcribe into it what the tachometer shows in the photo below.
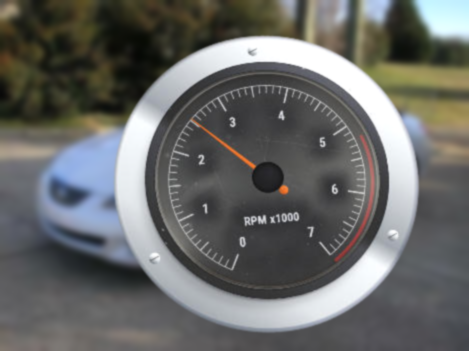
2500 rpm
